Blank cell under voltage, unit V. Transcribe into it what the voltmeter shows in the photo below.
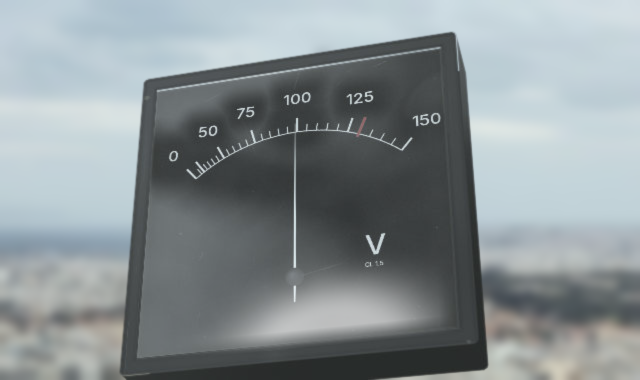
100 V
